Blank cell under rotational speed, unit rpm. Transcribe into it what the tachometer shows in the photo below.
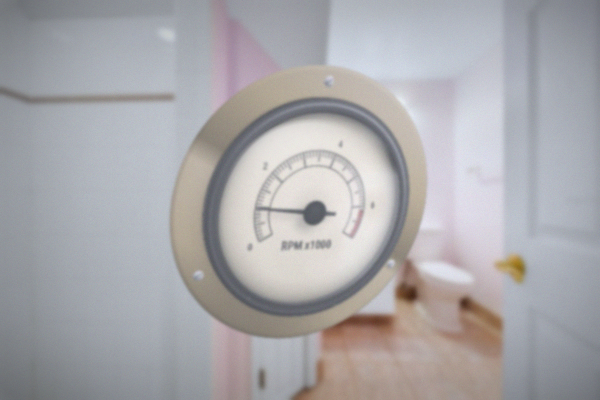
1000 rpm
